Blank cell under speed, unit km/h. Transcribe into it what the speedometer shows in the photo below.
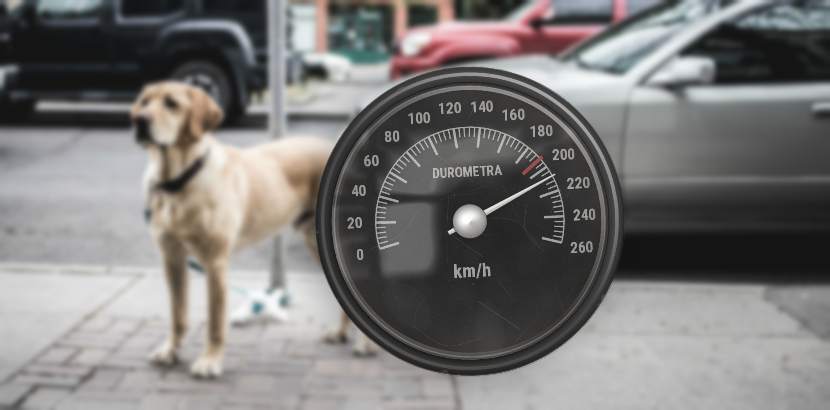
208 km/h
